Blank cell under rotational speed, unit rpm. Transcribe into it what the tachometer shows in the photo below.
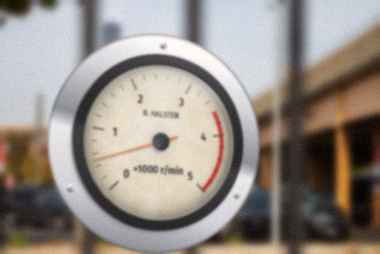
500 rpm
